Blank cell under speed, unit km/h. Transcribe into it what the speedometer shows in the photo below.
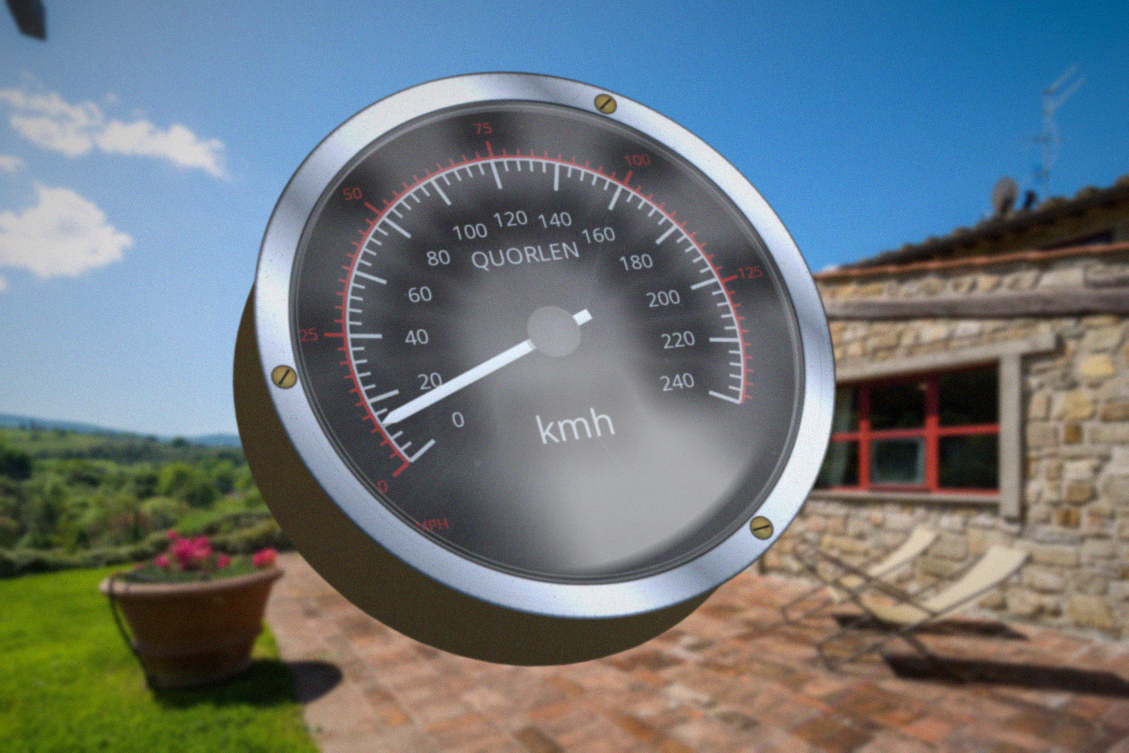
12 km/h
